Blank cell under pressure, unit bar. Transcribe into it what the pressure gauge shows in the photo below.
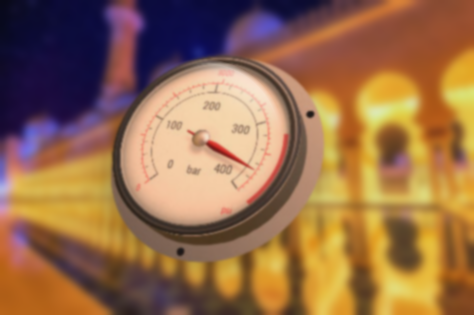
370 bar
